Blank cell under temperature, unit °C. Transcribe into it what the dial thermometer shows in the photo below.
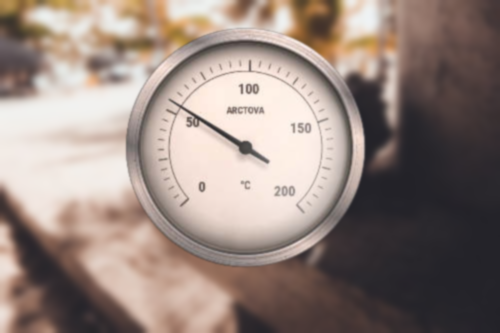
55 °C
